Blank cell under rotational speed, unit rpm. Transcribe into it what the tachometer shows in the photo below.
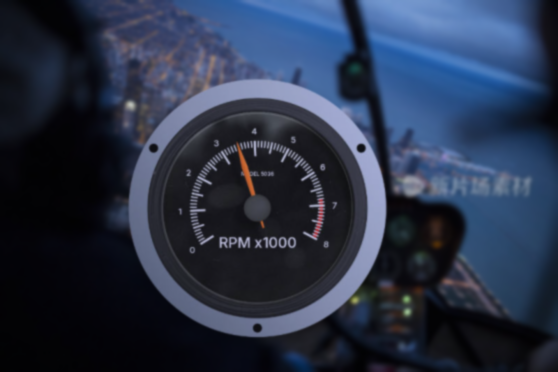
3500 rpm
